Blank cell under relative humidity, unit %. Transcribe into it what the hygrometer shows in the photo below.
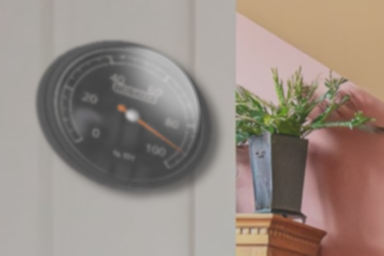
92 %
